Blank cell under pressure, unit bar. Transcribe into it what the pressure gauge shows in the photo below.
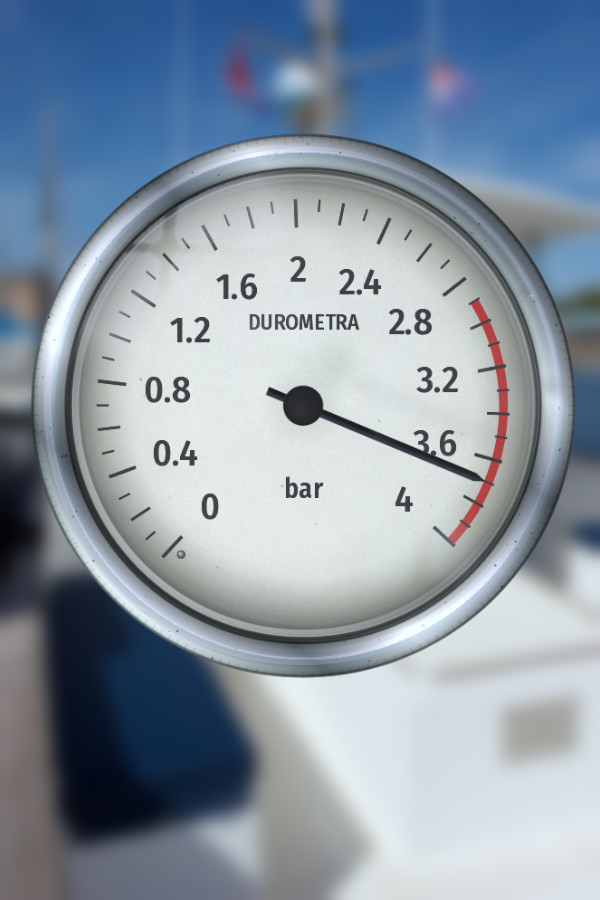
3.7 bar
